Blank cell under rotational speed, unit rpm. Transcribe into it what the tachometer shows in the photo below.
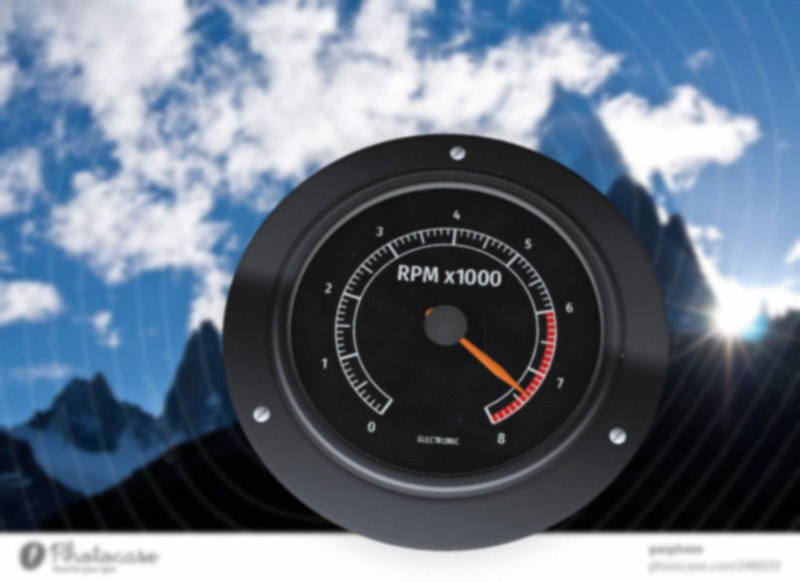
7400 rpm
